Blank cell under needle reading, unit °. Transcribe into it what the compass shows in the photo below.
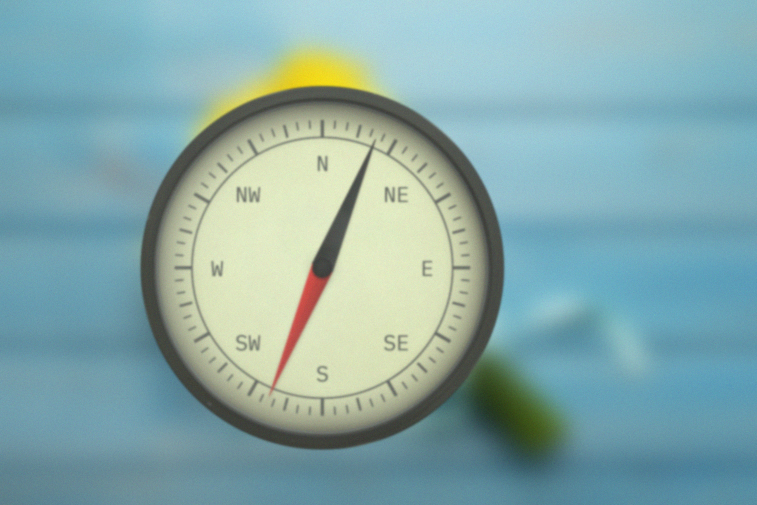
202.5 °
